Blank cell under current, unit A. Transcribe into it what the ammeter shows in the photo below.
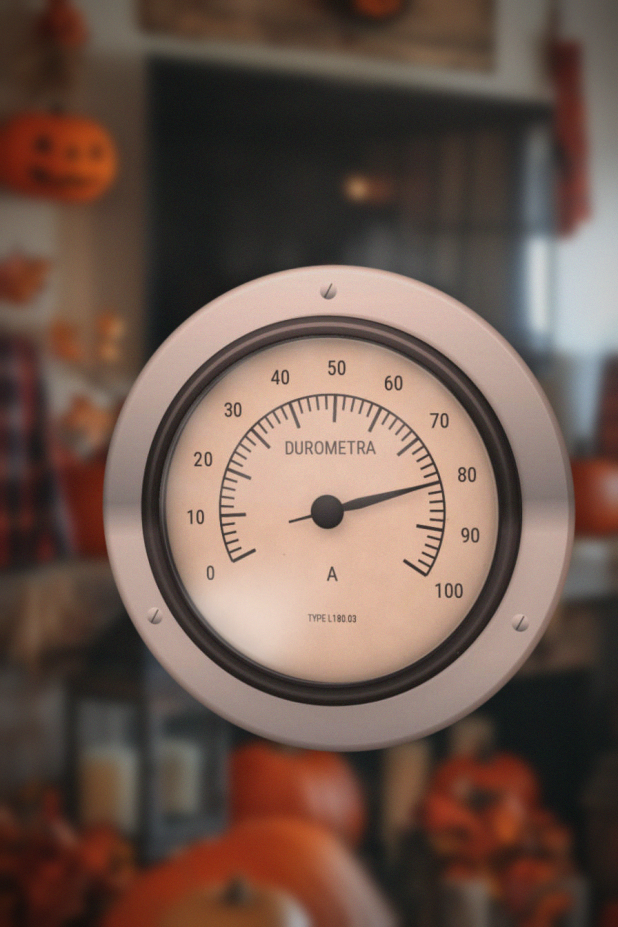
80 A
